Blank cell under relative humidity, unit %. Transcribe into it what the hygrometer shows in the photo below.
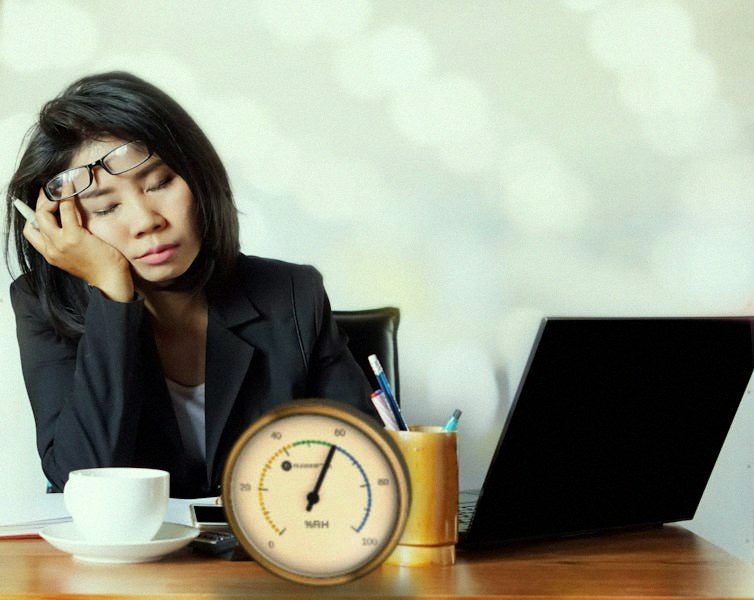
60 %
